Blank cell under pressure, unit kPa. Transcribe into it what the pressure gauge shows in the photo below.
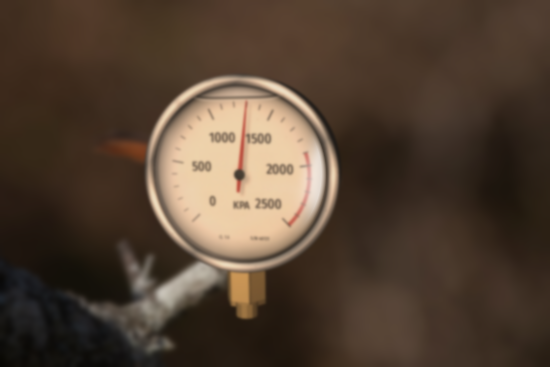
1300 kPa
